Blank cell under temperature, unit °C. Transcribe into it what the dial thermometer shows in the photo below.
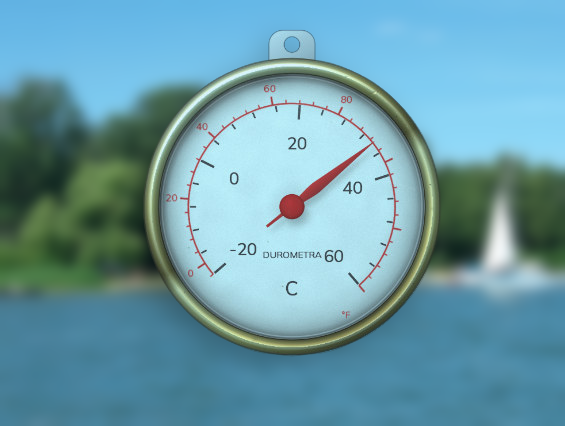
34 °C
